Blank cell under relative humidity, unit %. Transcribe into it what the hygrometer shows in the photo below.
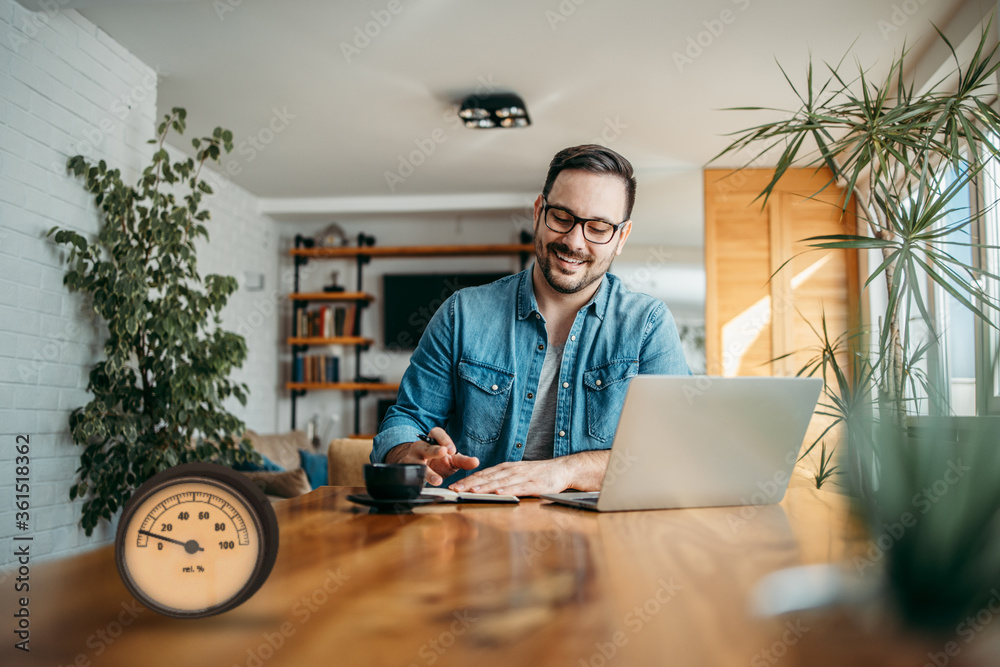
10 %
